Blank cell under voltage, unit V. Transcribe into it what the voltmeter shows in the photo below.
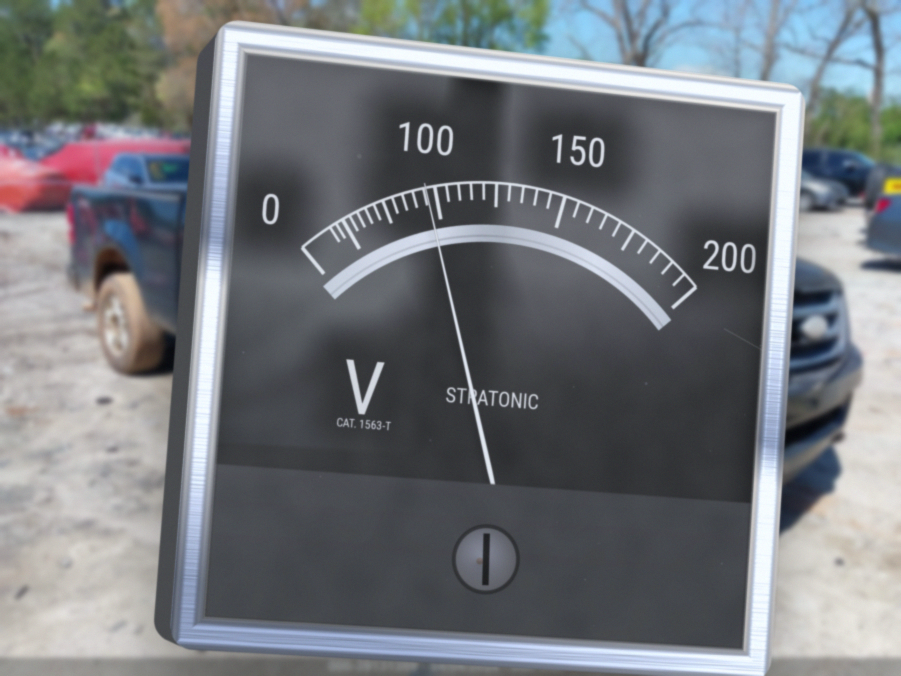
95 V
